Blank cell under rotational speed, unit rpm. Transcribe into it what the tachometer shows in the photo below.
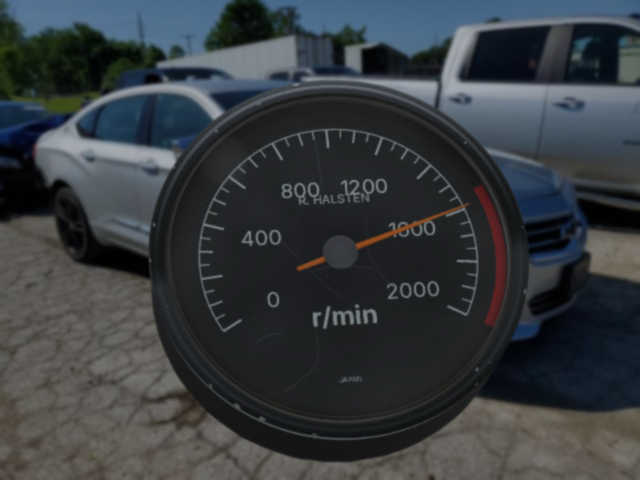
1600 rpm
